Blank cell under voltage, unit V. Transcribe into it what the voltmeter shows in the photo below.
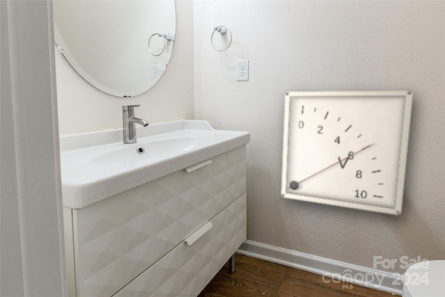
6 V
